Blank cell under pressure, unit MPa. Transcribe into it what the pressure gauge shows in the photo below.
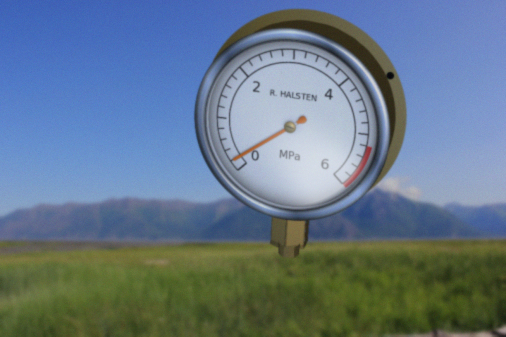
0.2 MPa
